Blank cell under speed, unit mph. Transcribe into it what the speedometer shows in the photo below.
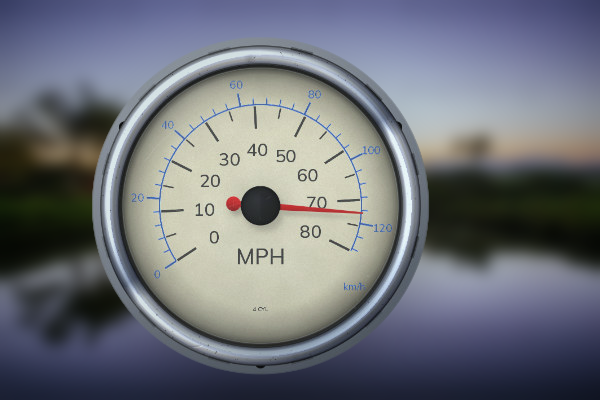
72.5 mph
